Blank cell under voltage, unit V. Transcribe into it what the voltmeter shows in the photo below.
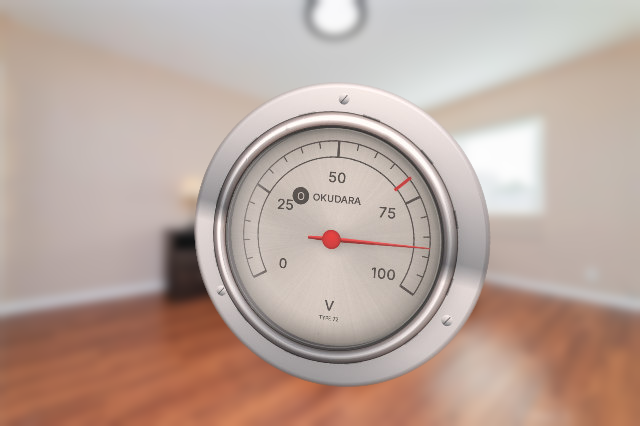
87.5 V
